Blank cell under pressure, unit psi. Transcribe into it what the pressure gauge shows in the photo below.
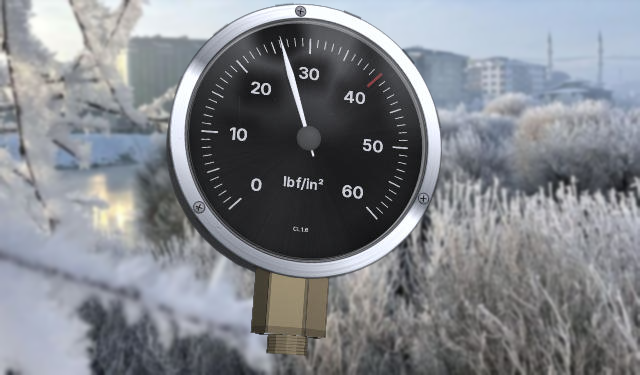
26 psi
